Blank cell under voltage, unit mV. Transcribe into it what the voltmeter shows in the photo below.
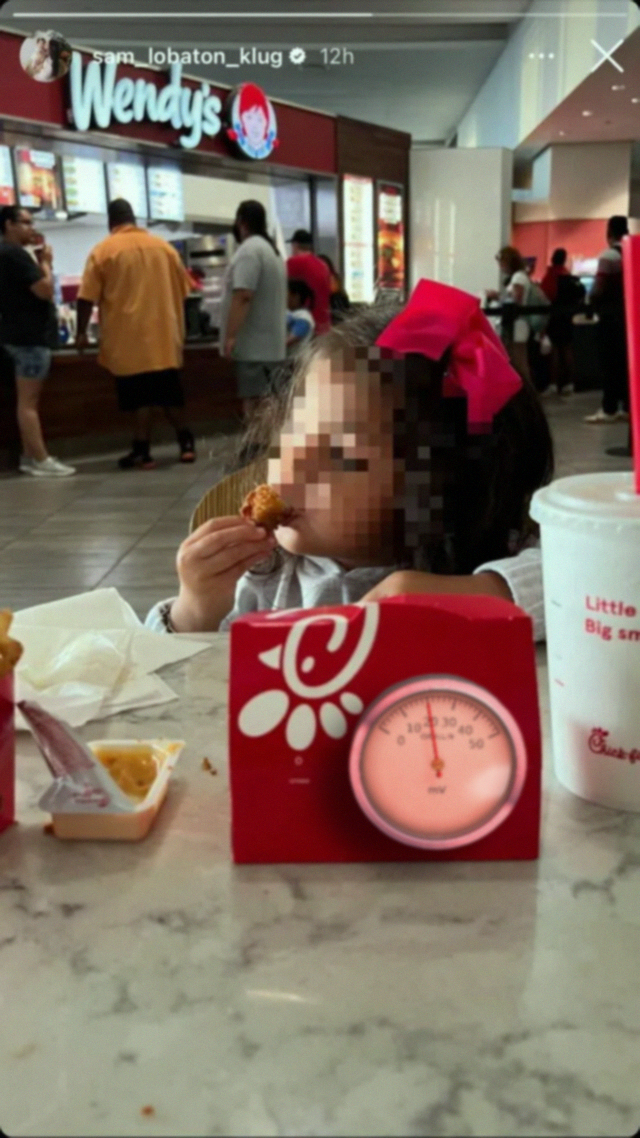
20 mV
